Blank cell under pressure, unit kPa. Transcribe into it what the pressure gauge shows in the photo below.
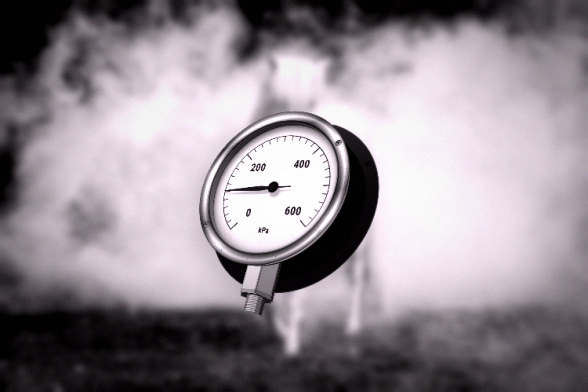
100 kPa
